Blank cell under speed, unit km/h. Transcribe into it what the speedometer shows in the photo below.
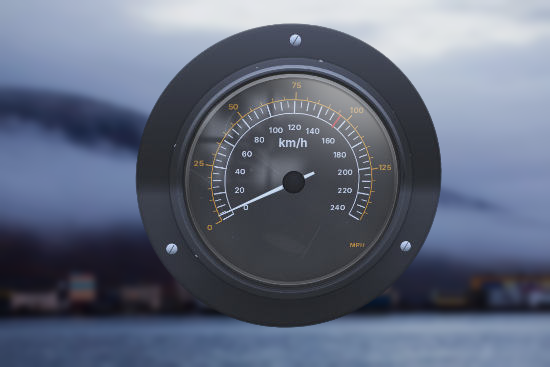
5 km/h
